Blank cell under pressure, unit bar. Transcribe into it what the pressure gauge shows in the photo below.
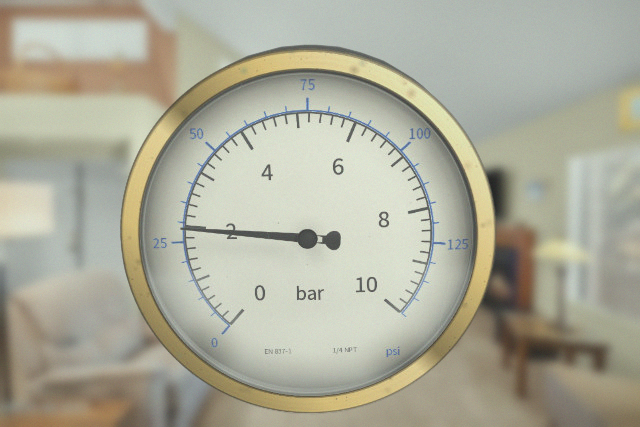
2 bar
